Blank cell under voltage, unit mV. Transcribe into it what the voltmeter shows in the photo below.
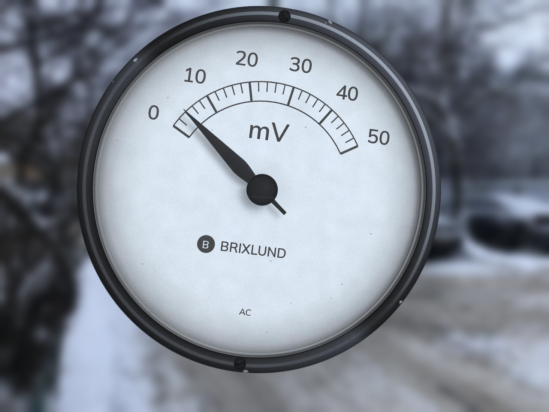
4 mV
